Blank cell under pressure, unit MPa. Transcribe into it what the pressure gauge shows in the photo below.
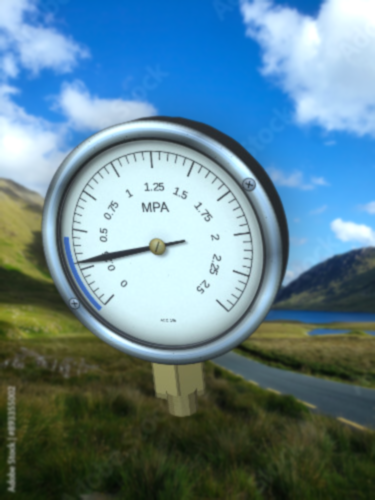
0.3 MPa
